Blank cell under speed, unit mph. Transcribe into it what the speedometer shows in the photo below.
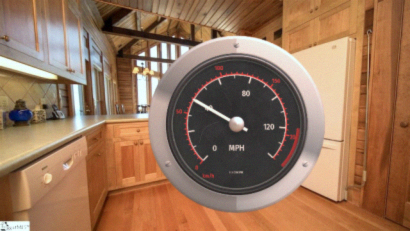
40 mph
